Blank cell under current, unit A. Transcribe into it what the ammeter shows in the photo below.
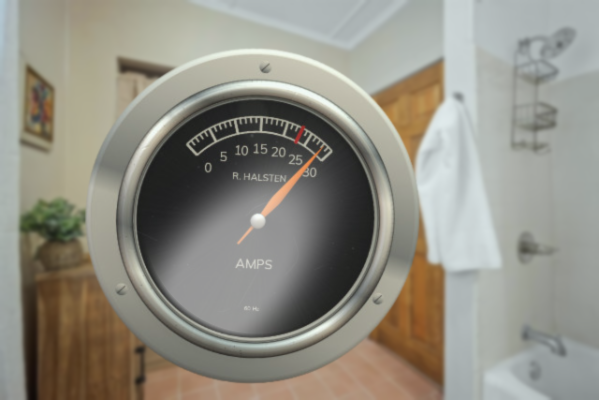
28 A
